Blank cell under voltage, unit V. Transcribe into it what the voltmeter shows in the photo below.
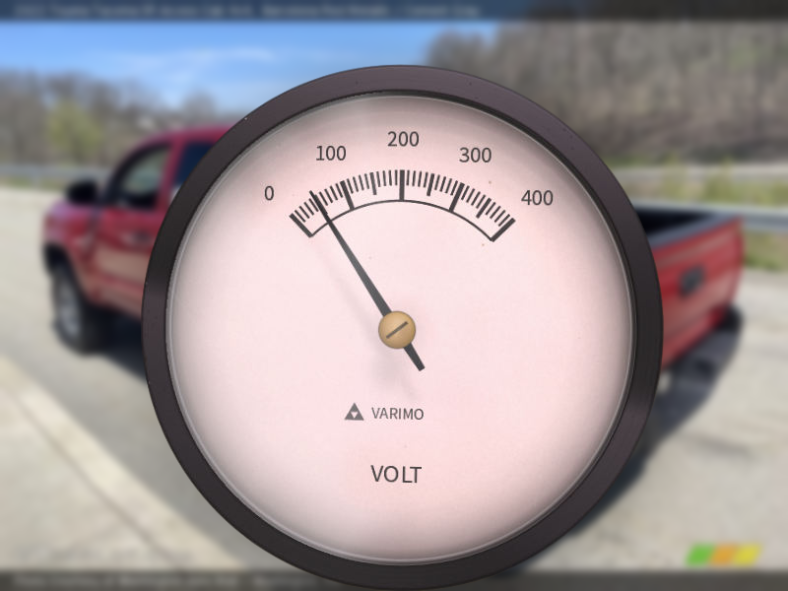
50 V
